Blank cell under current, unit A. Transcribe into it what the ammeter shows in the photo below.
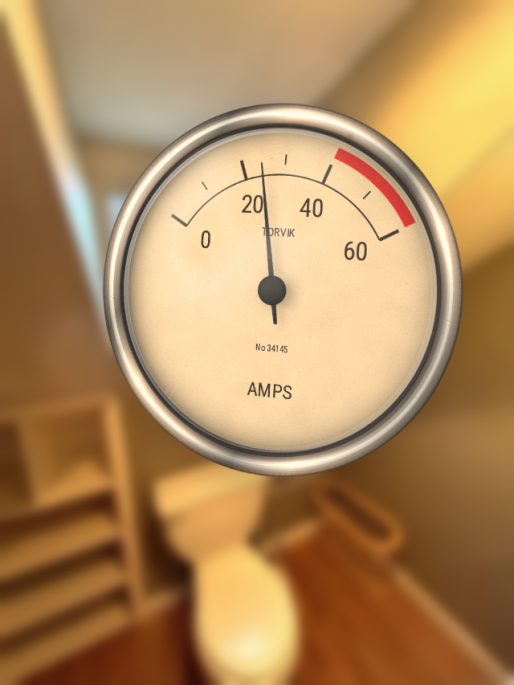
25 A
